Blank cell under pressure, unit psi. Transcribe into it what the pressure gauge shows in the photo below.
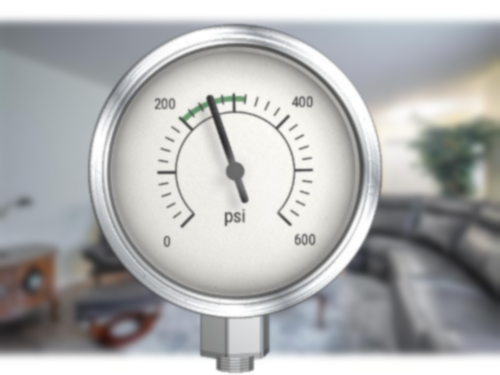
260 psi
